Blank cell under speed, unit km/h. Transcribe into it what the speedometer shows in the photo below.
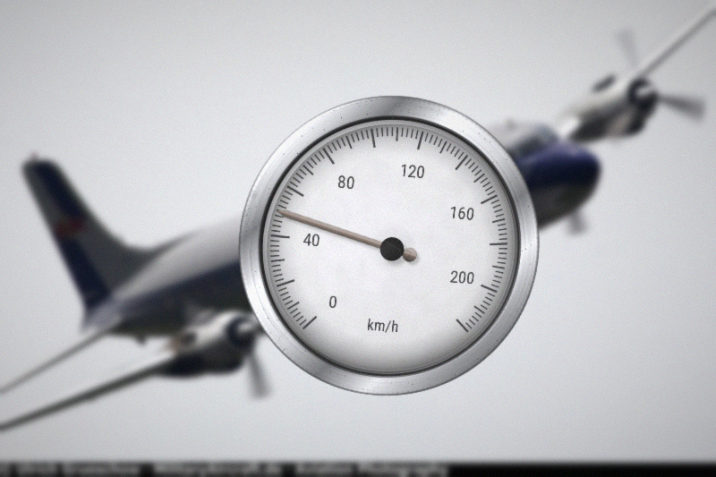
50 km/h
